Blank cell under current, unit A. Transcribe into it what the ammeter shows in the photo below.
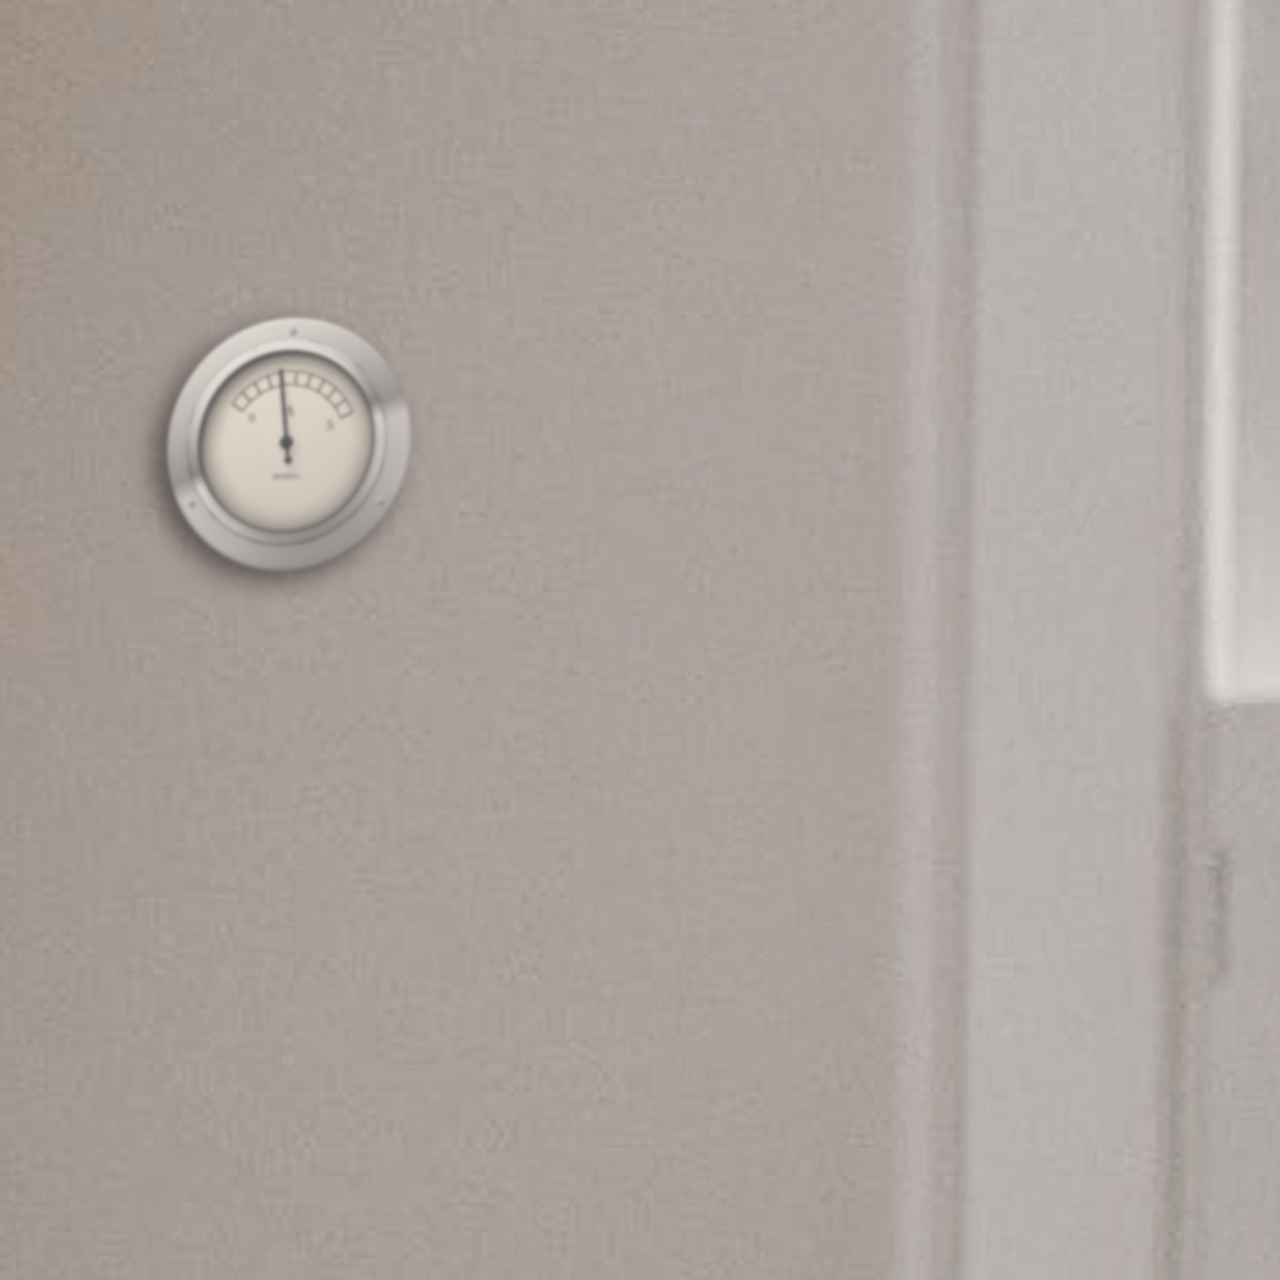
2 A
